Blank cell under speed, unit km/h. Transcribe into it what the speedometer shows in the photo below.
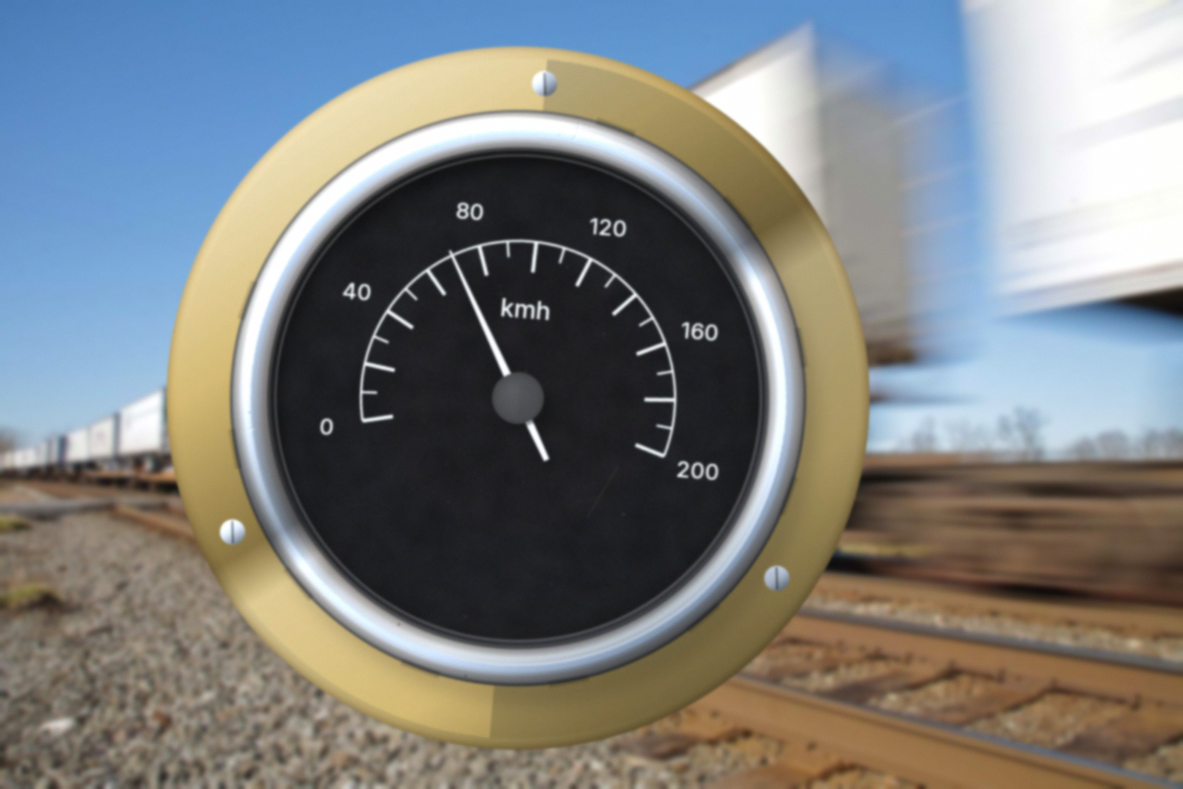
70 km/h
